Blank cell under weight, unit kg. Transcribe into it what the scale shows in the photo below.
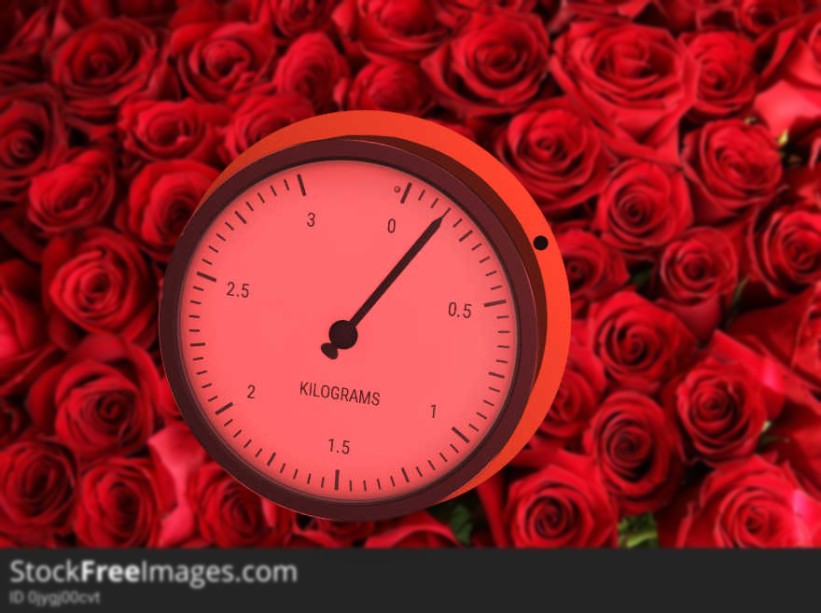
0.15 kg
